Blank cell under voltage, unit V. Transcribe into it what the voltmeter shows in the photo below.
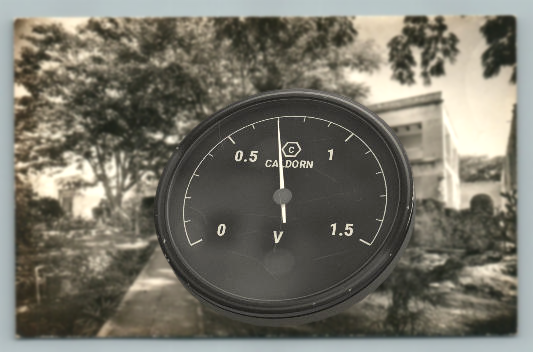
0.7 V
